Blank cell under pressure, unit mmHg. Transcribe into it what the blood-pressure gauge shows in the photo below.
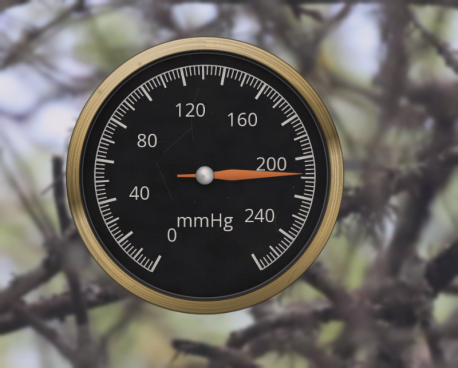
208 mmHg
